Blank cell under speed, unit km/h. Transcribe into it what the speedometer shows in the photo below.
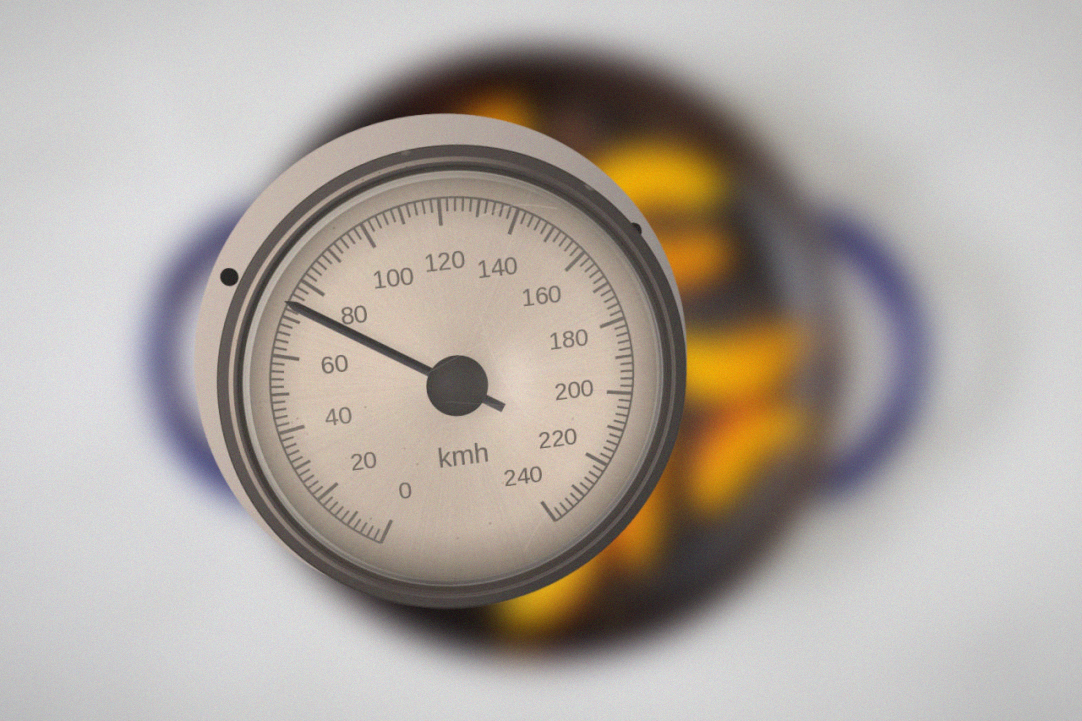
74 km/h
